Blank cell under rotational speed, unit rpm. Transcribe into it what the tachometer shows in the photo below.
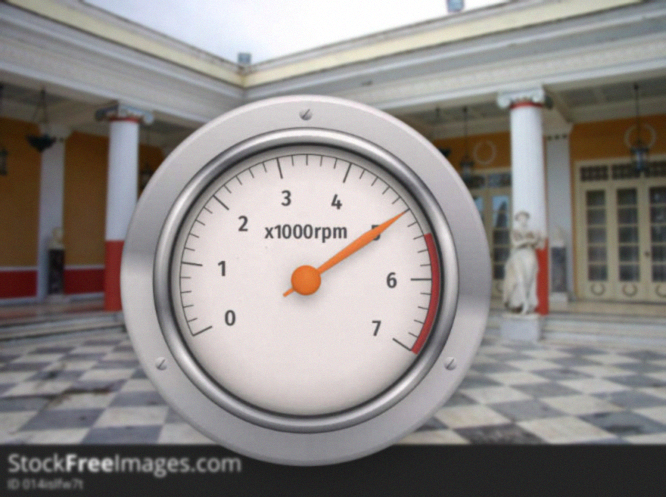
5000 rpm
